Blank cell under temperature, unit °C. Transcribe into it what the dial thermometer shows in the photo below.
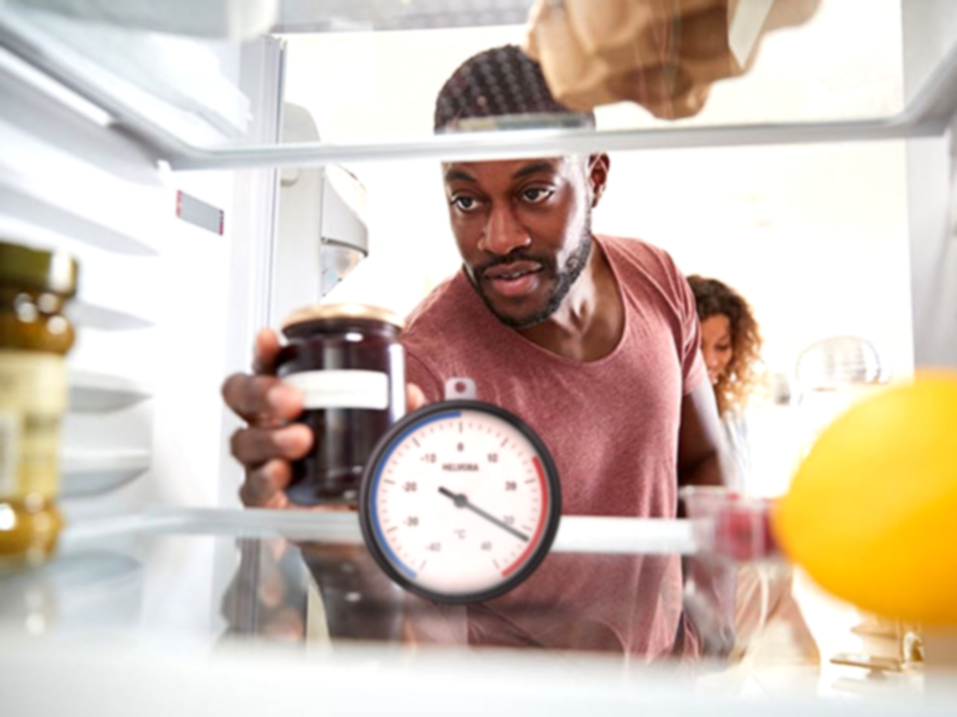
32 °C
